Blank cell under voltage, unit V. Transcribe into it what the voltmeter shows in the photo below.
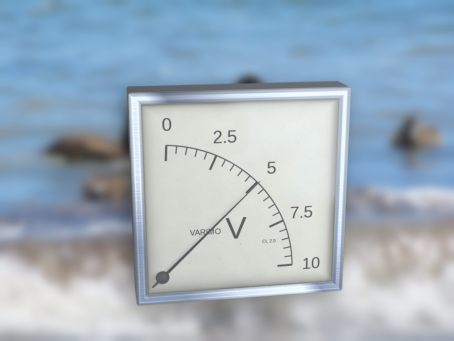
5 V
